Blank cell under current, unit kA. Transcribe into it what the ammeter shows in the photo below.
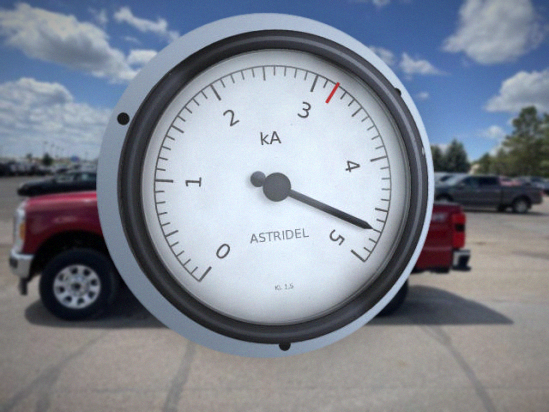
4.7 kA
